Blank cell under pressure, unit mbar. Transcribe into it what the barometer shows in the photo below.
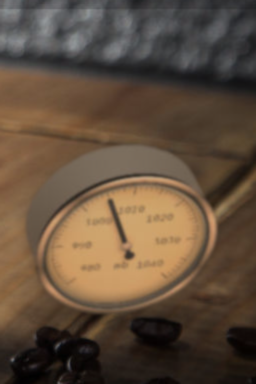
1005 mbar
